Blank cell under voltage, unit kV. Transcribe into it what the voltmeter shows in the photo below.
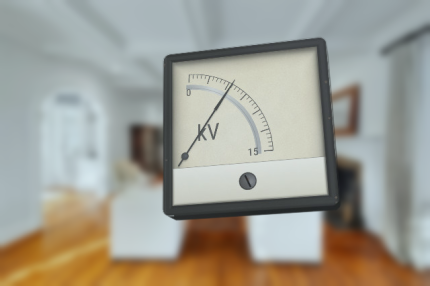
5.5 kV
